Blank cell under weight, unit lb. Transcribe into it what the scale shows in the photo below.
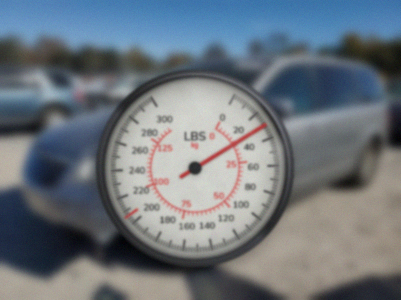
30 lb
